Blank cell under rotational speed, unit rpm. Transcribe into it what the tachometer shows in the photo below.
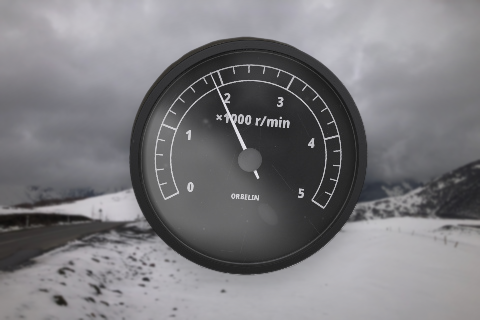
1900 rpm
